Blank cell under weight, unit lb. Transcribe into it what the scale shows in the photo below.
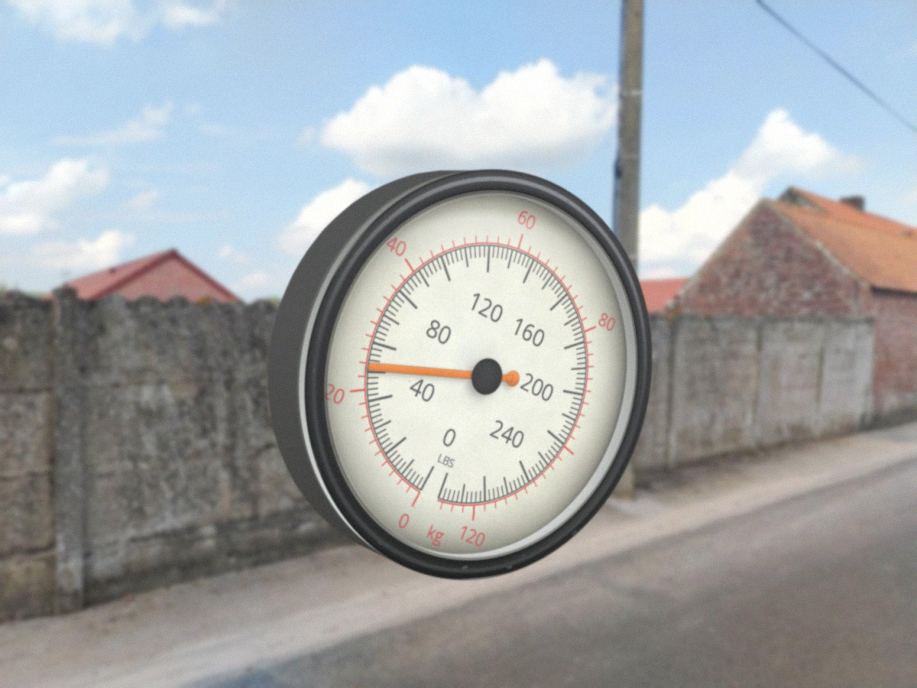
52 lb
